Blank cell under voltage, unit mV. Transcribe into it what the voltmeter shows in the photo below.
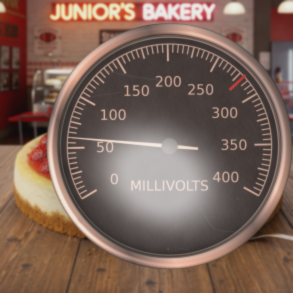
60 mV
